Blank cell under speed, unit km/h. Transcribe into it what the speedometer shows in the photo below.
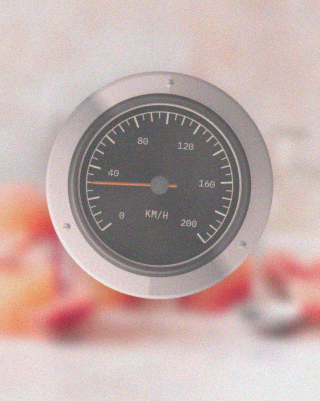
30 km/h
